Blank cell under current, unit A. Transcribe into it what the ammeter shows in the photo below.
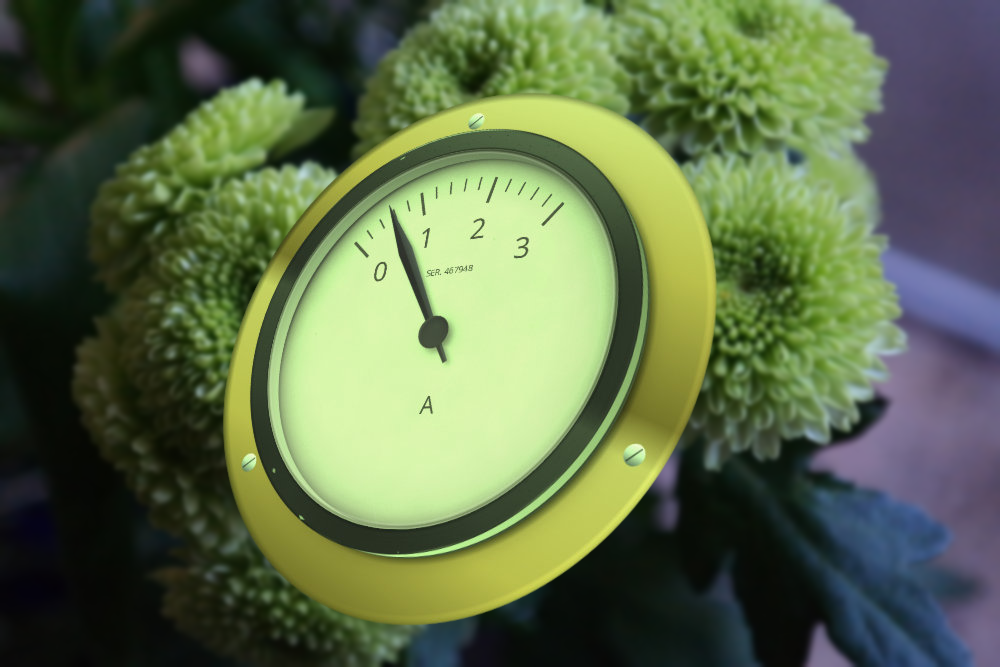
0.6 A
